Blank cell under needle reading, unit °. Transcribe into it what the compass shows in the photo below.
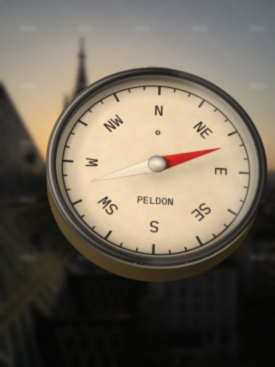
70 °
